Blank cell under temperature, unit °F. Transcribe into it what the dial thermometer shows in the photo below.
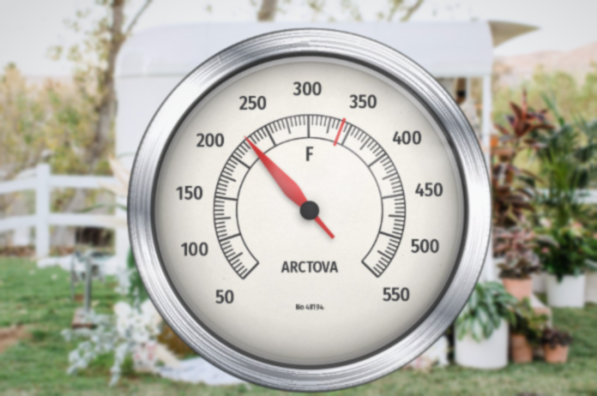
225 °F
